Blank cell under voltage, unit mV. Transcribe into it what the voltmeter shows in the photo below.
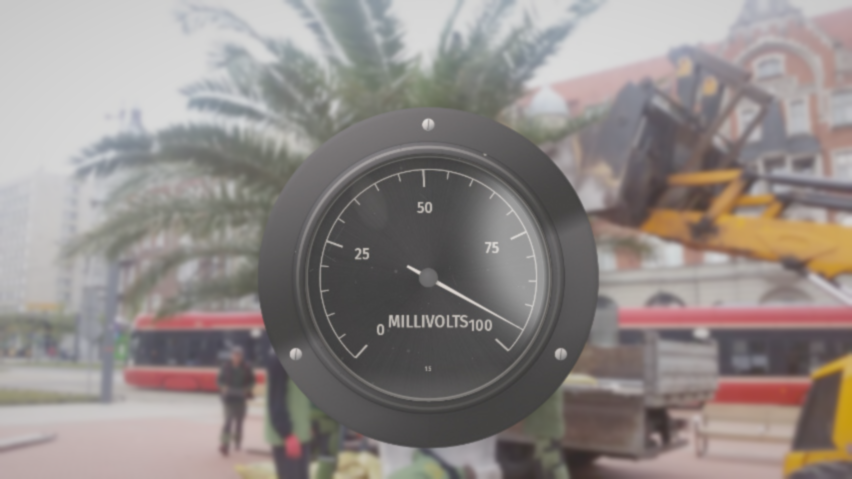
95 mV
